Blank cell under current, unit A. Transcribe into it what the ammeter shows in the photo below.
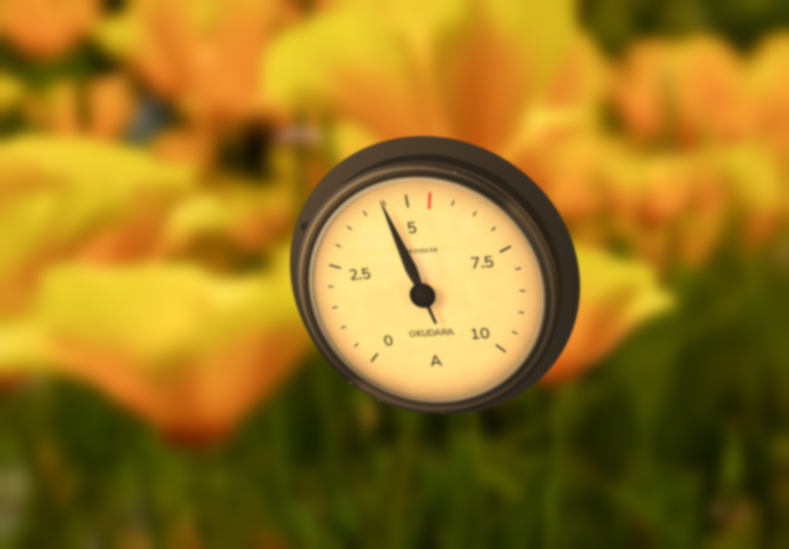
4.5 A
